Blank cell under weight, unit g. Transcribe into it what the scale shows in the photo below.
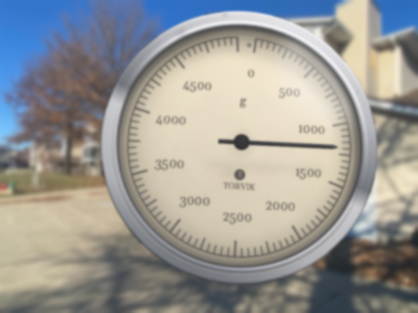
1200 g
